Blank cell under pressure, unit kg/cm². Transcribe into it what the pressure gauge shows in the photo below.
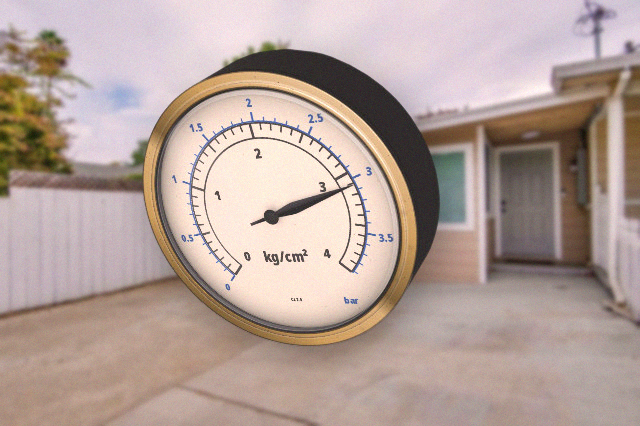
3.1 kg/cm²
